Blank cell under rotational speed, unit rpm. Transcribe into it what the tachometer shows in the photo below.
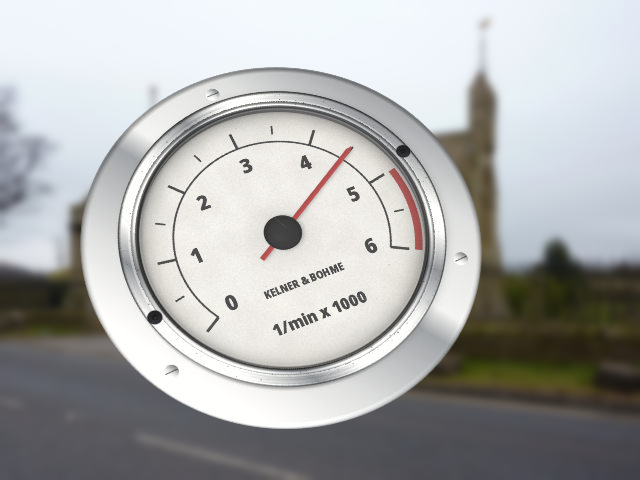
4500 rpm
